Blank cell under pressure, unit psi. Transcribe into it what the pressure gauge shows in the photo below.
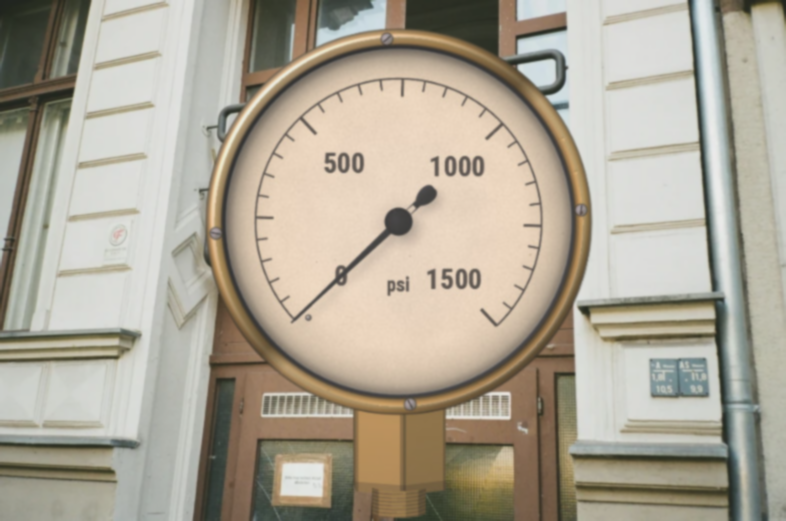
0 psi
